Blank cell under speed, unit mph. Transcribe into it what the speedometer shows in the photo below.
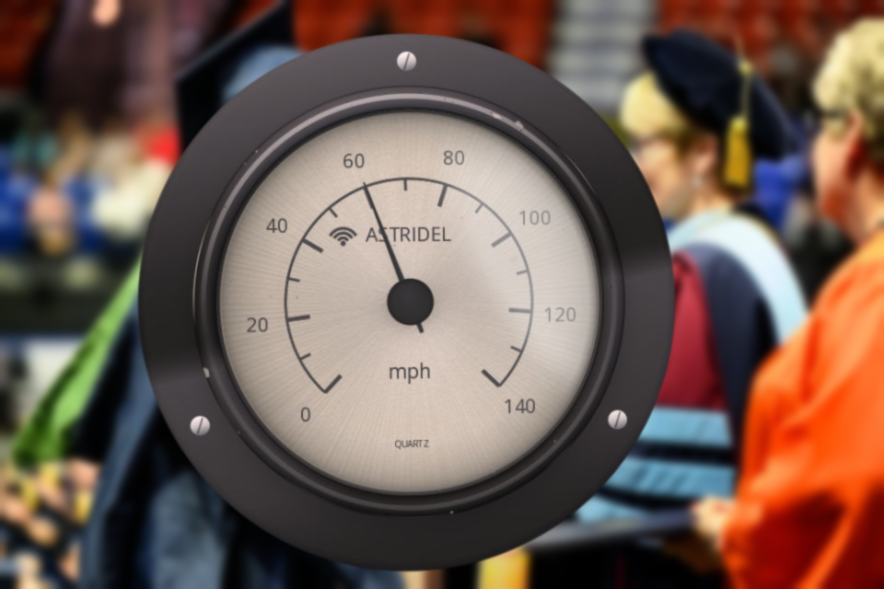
60 mph
